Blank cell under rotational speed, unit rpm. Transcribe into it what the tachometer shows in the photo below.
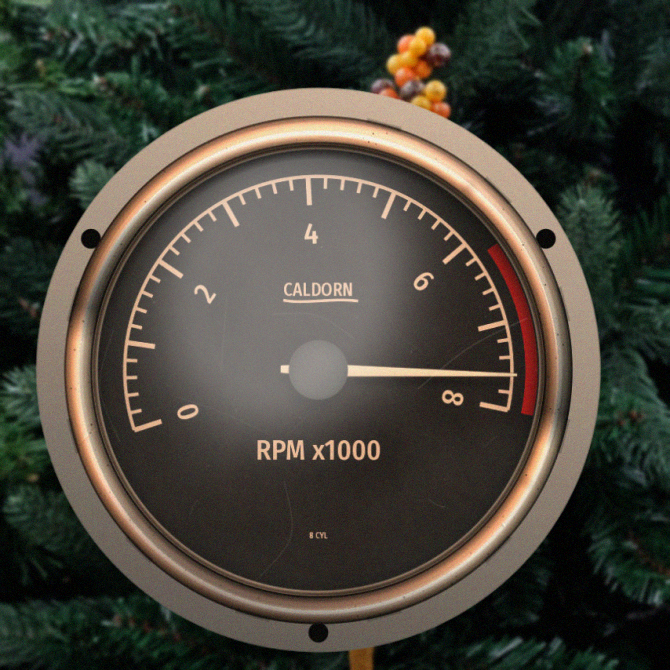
7600 rpm
